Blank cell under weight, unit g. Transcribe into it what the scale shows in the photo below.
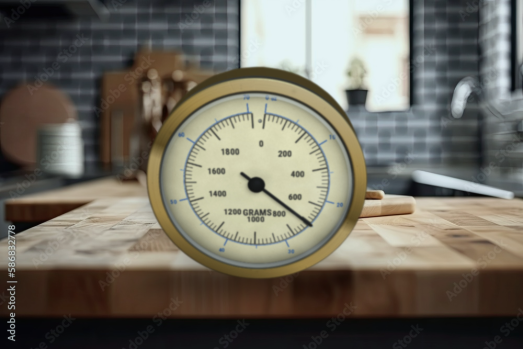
700 g
